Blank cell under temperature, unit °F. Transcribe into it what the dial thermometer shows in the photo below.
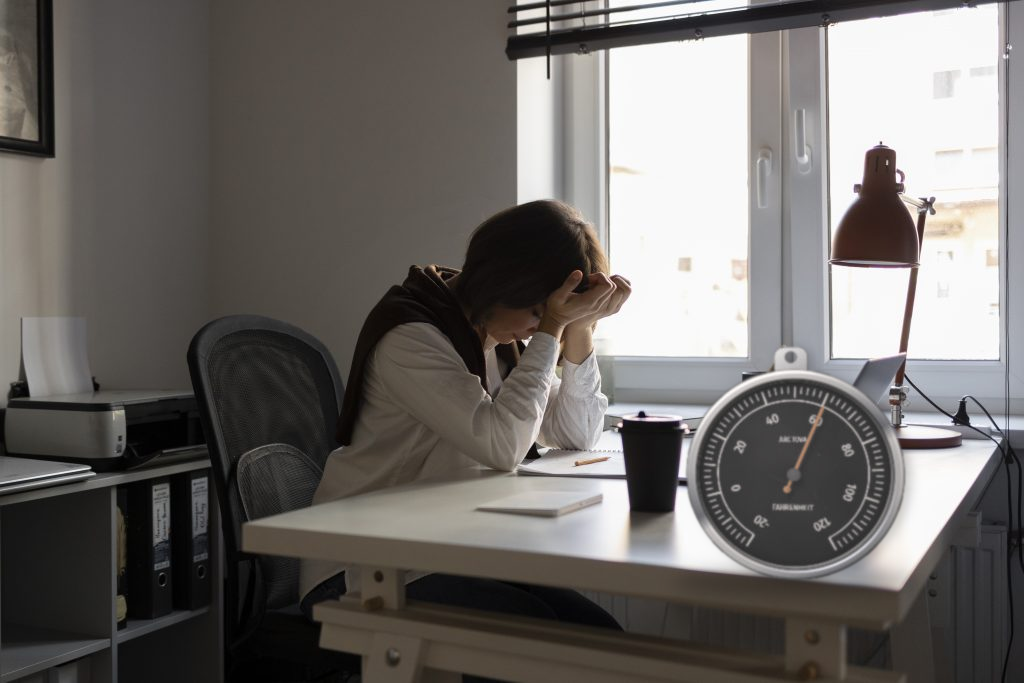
60 °F
